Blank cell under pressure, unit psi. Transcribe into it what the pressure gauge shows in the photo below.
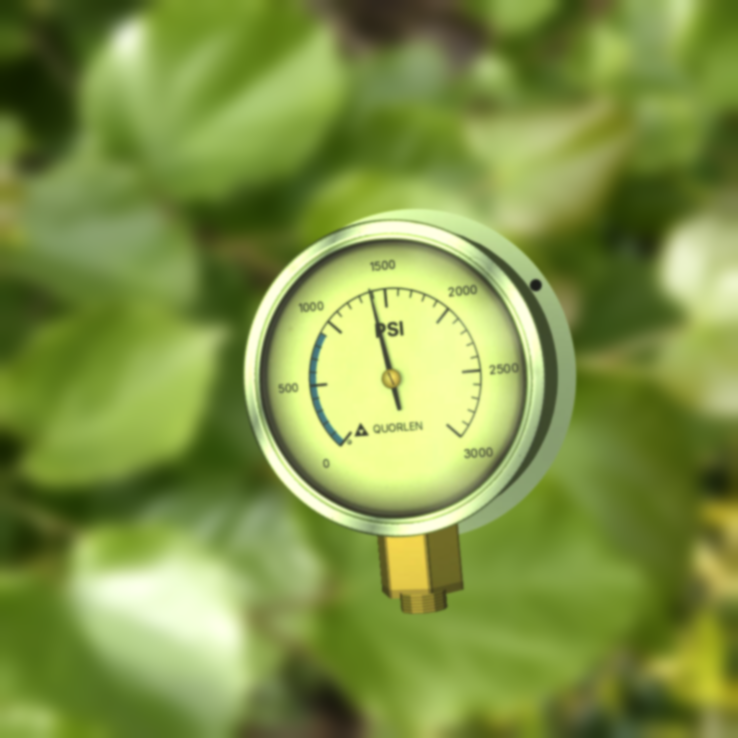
1400 psi
